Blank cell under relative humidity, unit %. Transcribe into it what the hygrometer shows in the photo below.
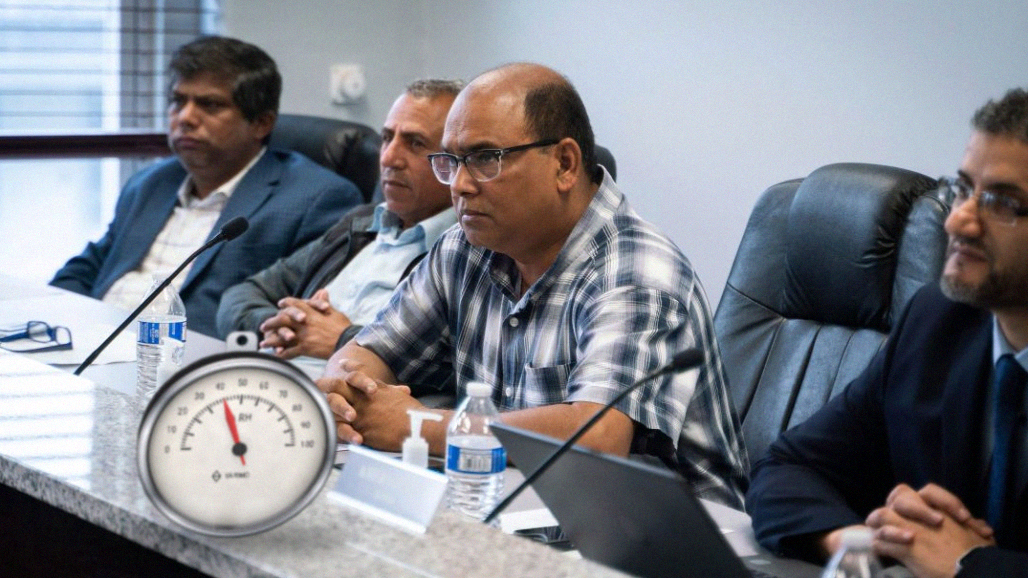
40 %
